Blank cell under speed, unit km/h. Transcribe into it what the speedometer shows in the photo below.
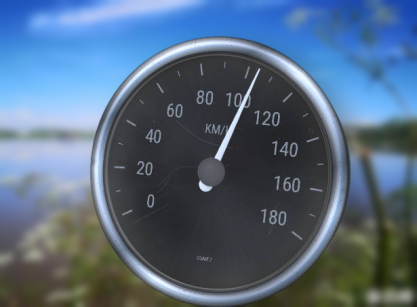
105 km/h
